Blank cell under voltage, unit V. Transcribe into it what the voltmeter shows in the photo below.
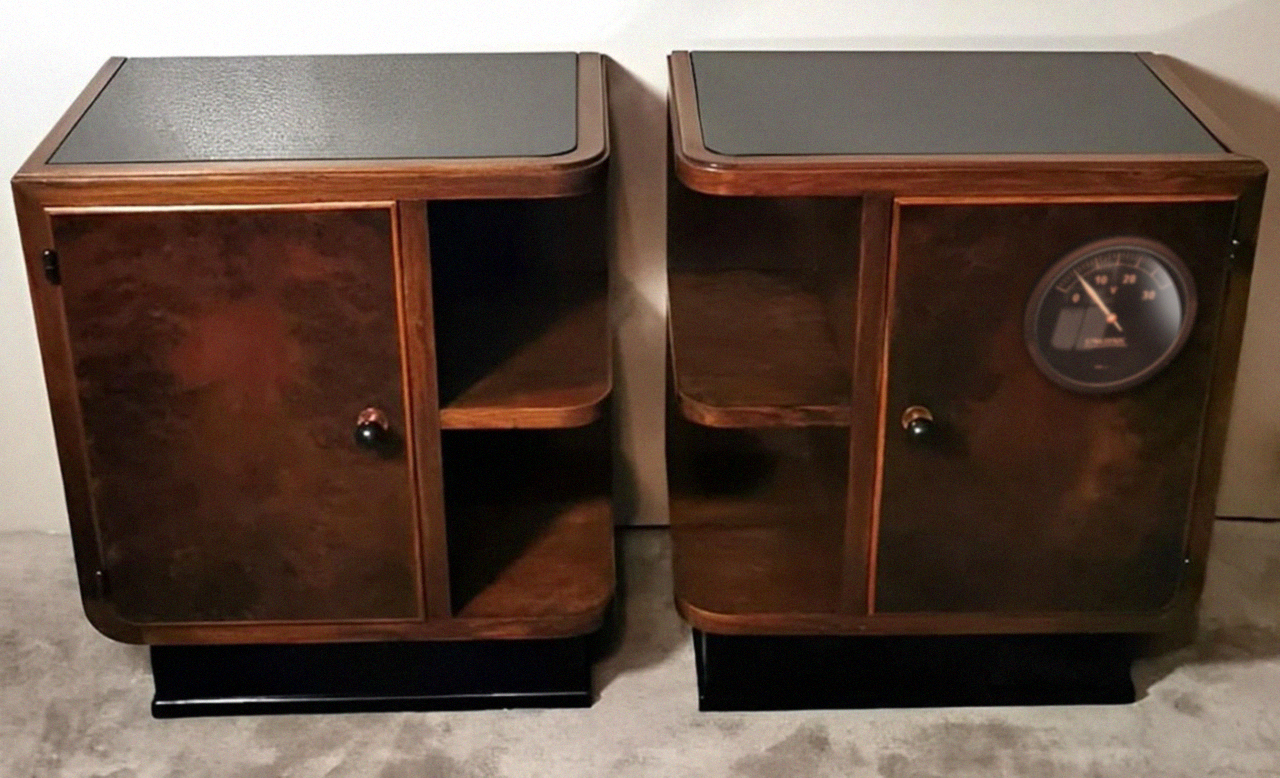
5 V
